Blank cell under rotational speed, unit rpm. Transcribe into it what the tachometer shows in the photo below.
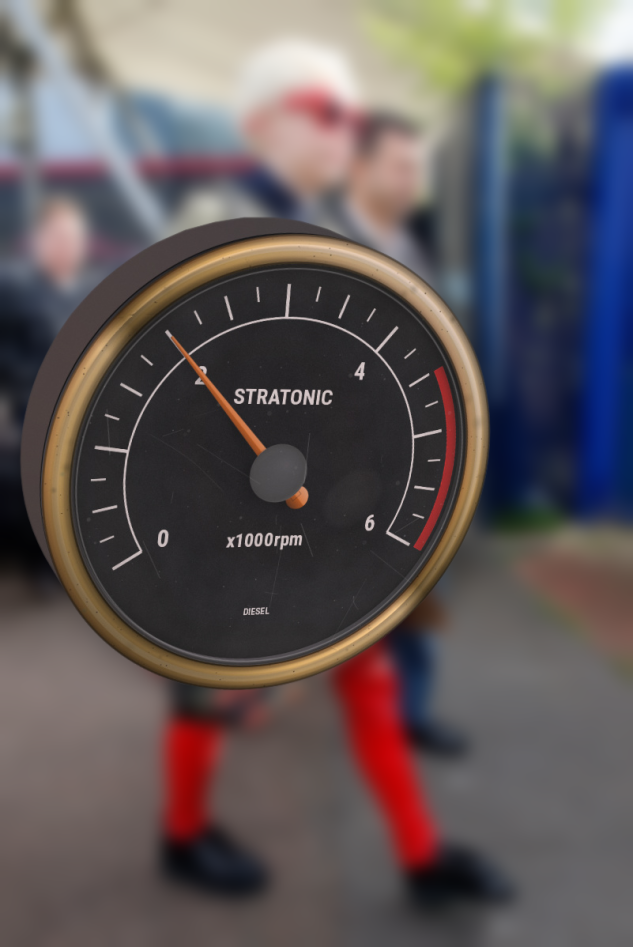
2000 rpm
